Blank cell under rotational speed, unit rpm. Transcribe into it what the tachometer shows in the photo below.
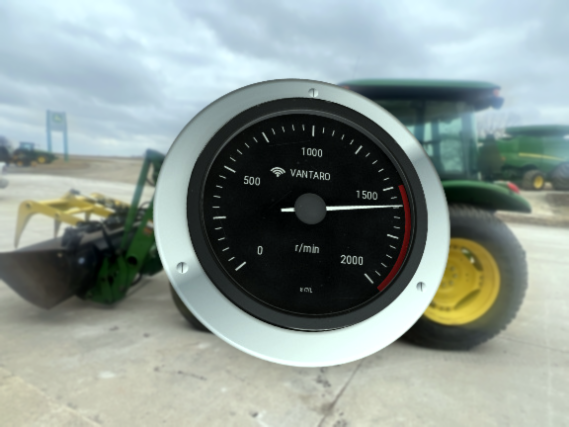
1600 rpm
